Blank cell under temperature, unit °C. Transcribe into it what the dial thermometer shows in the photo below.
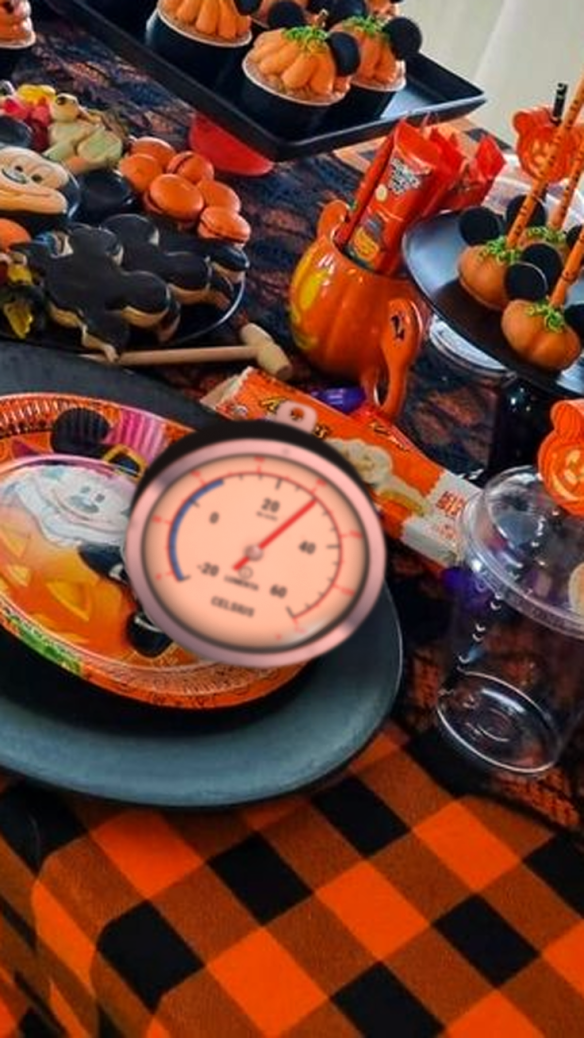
28 °C
